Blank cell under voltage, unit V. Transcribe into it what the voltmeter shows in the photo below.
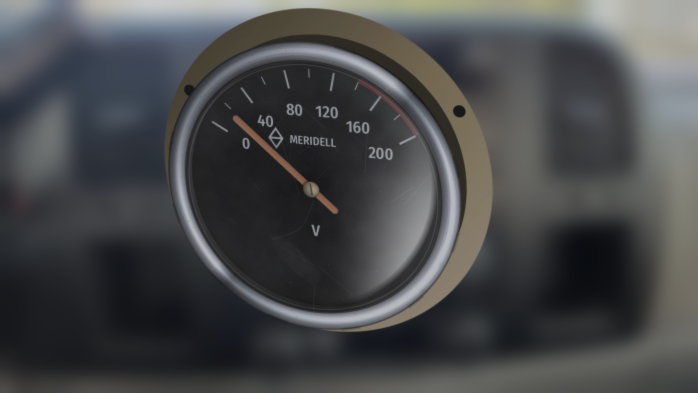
20 V
